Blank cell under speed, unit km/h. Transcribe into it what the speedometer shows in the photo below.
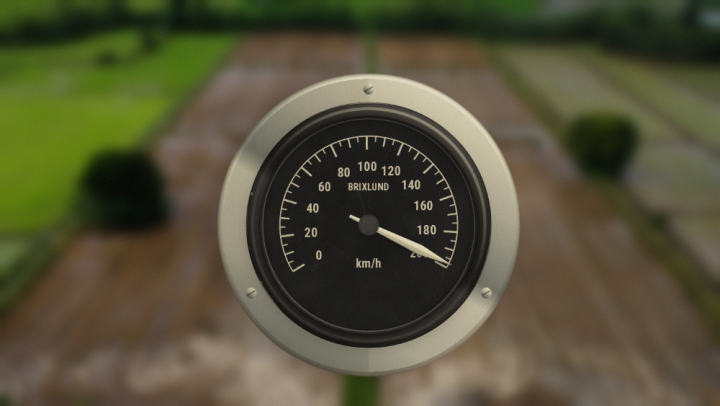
197.5 km/h
